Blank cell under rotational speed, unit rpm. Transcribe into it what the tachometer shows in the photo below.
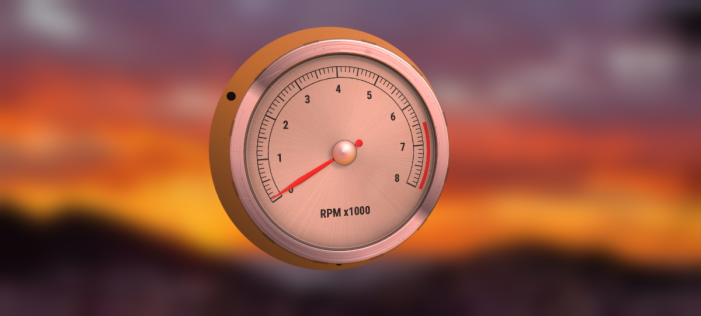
100 rpm
